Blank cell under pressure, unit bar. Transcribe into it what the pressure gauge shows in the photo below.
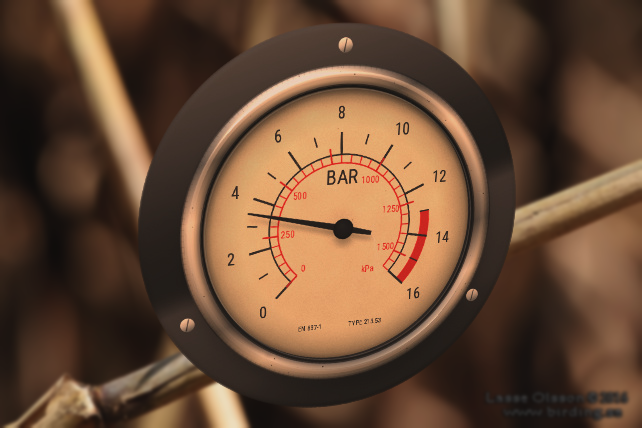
3.5 bar
